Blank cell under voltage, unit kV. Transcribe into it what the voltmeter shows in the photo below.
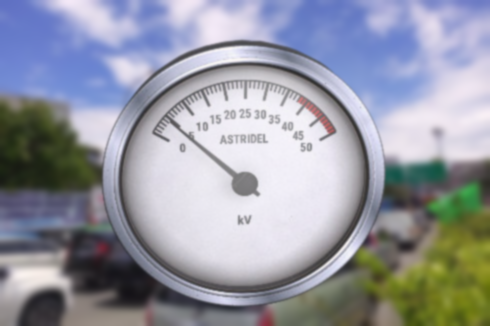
5 kV
